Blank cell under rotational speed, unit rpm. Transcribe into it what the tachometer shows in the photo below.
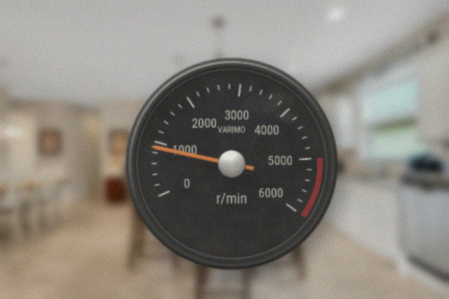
900 rpm
